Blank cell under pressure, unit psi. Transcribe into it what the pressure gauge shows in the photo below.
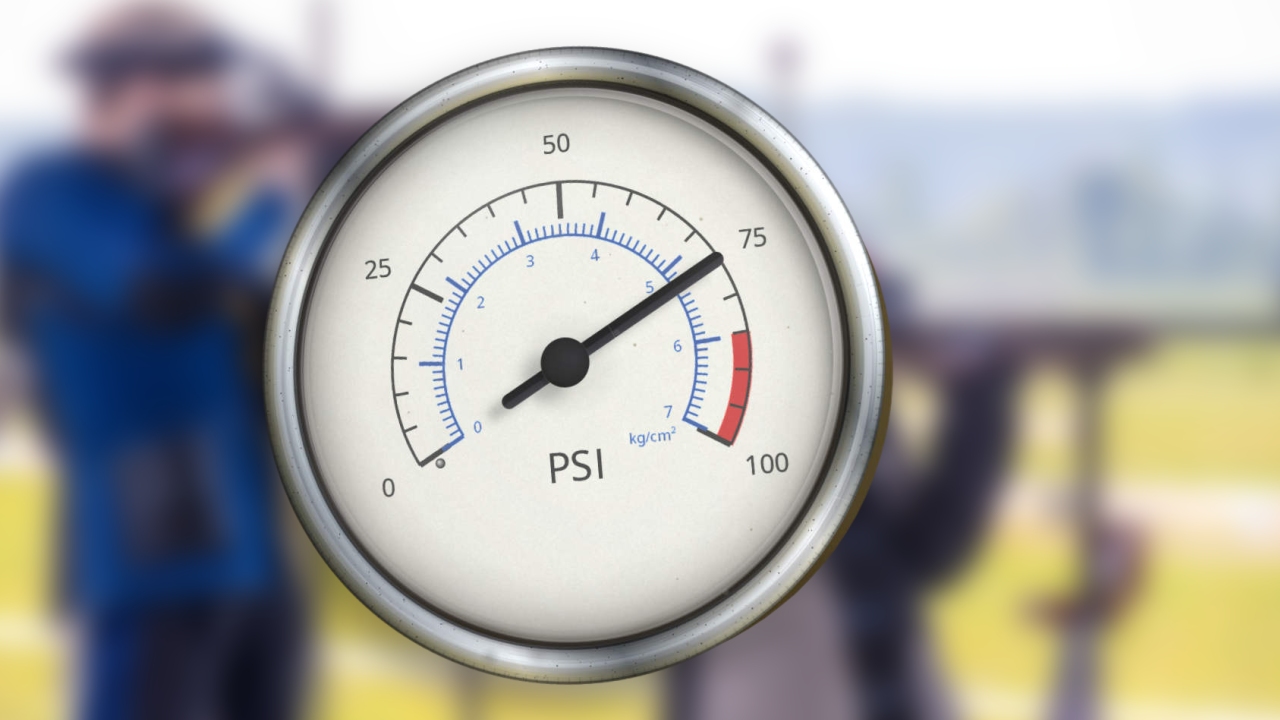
75 psi
